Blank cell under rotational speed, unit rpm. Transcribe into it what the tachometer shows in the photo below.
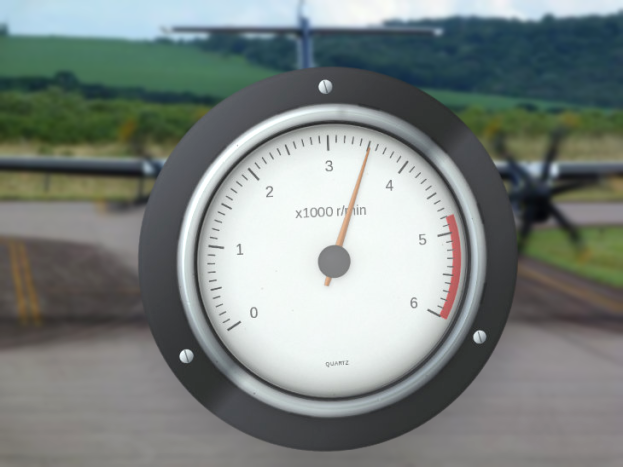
3500 rpm
